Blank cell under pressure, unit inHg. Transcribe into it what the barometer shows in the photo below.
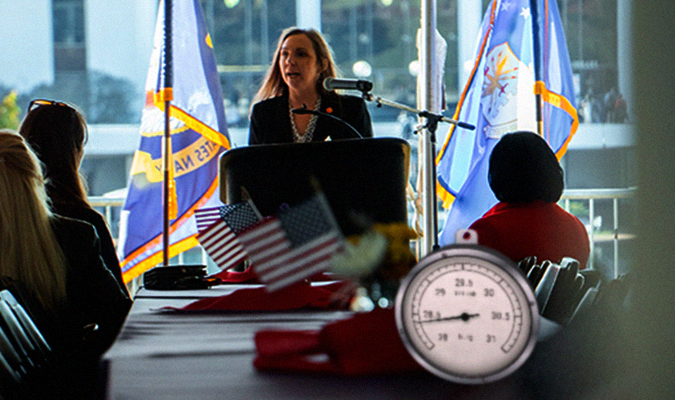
28.4 inHg
